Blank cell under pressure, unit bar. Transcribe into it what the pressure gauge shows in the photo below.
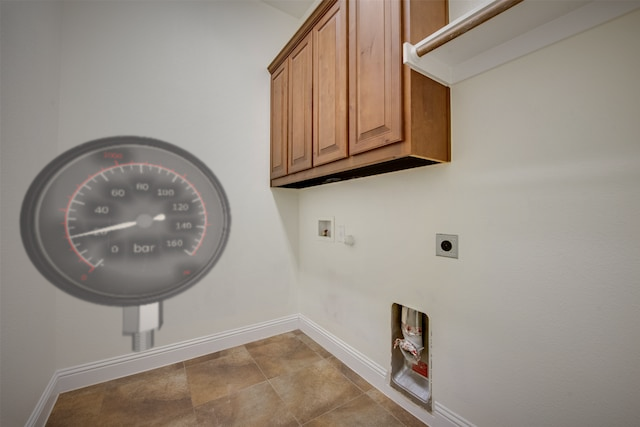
20 bar
